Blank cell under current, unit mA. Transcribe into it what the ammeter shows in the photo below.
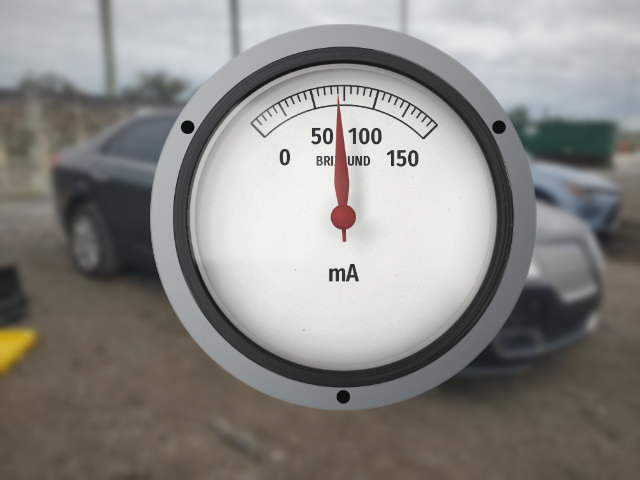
70 mA
